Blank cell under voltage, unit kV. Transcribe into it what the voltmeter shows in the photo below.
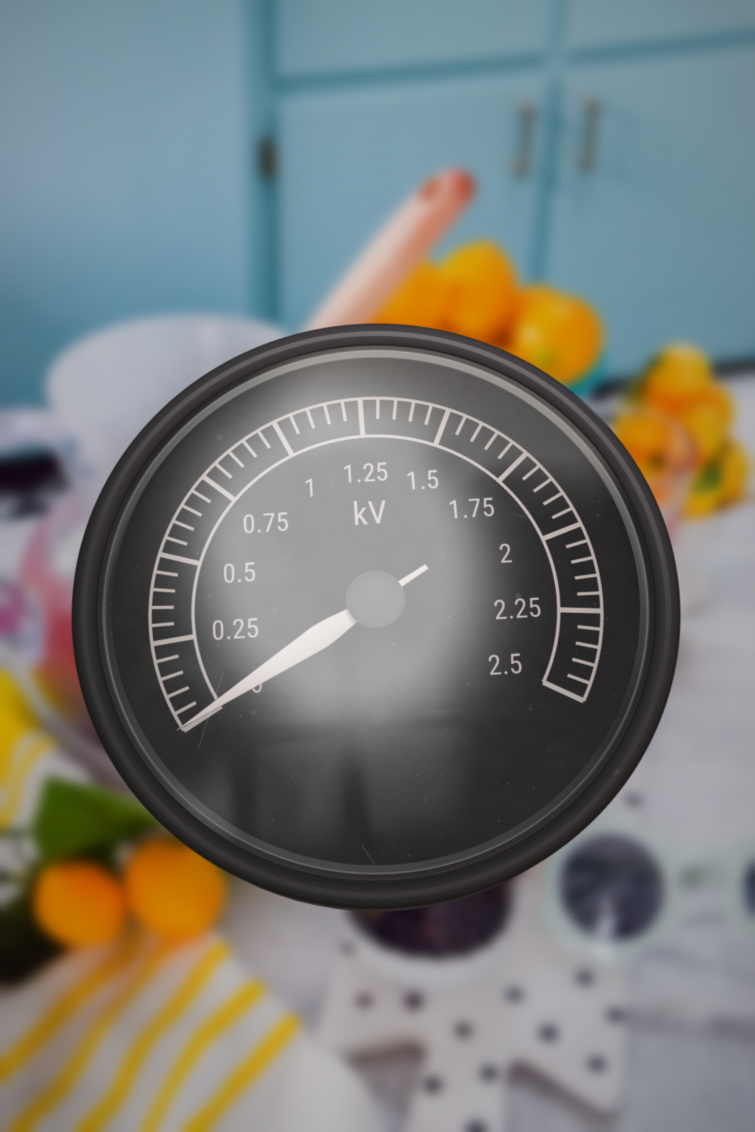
0 kV
